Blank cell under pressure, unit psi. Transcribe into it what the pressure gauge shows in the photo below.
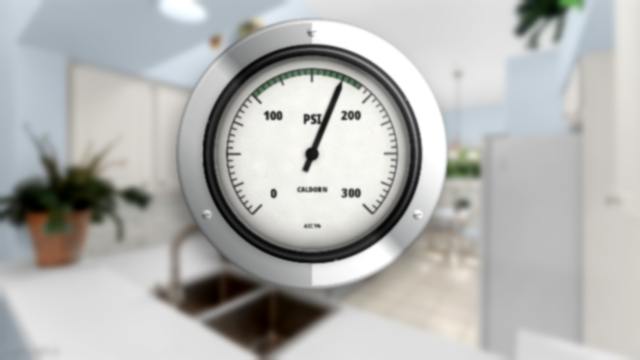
175 psi
